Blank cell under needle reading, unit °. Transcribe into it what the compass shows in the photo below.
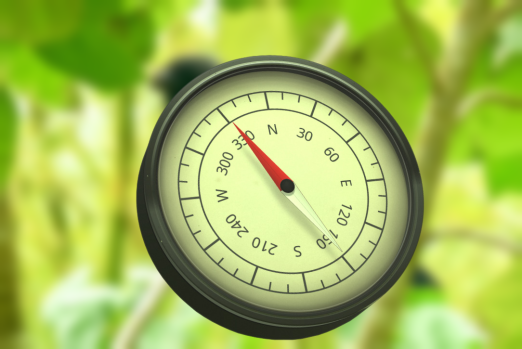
330 °
